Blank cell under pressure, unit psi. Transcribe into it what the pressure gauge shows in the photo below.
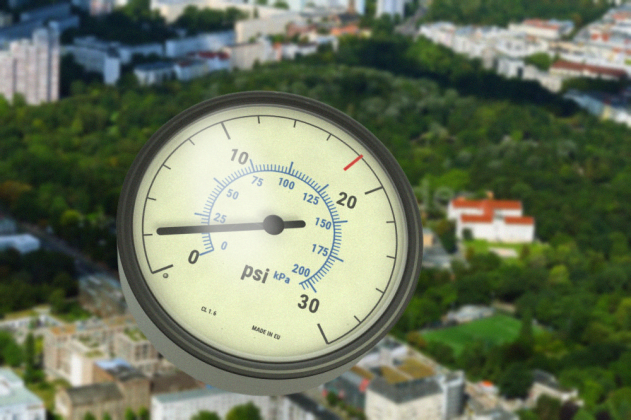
2 psi
